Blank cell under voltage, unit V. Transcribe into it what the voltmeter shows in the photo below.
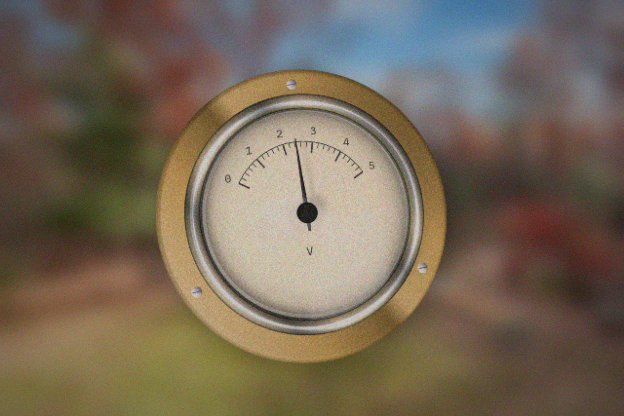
2.4 V
